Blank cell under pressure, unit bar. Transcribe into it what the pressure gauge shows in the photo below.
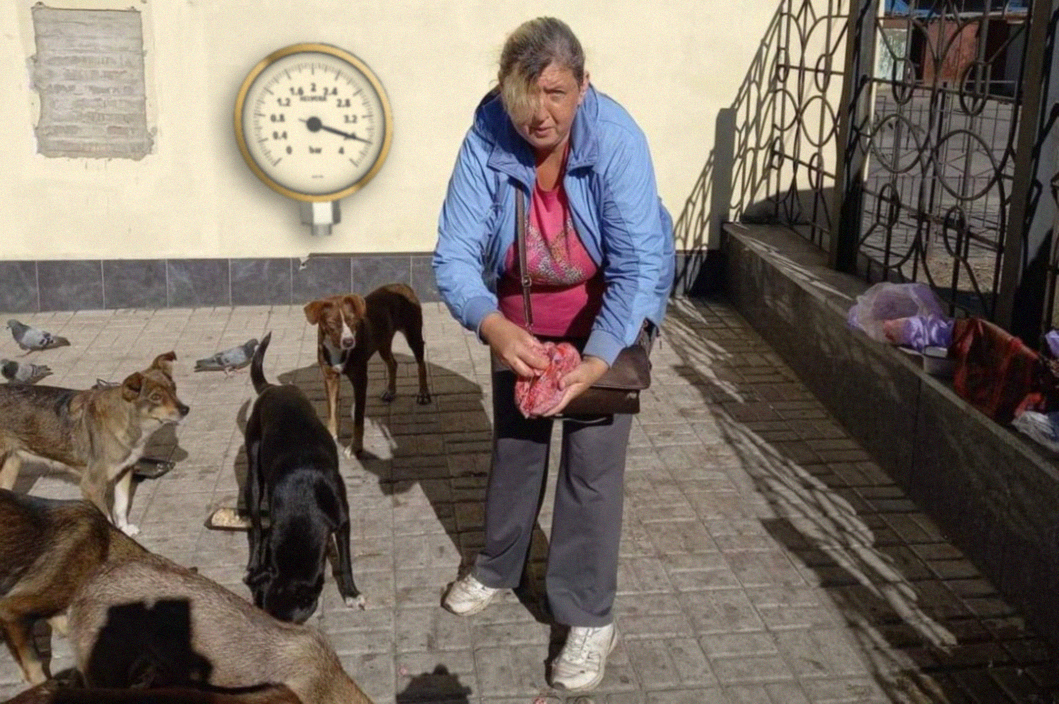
3.6 bar
